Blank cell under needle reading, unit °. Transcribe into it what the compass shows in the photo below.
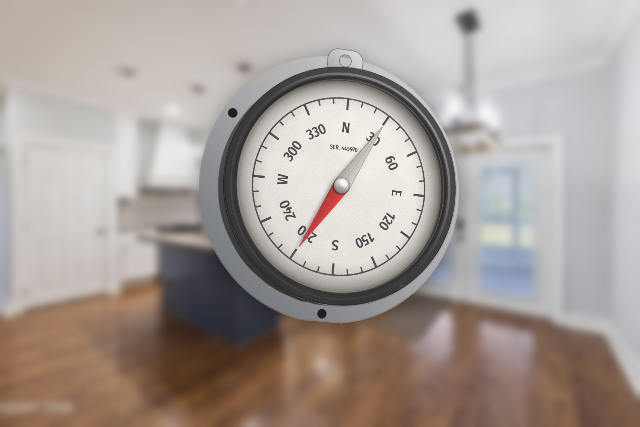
210 °
